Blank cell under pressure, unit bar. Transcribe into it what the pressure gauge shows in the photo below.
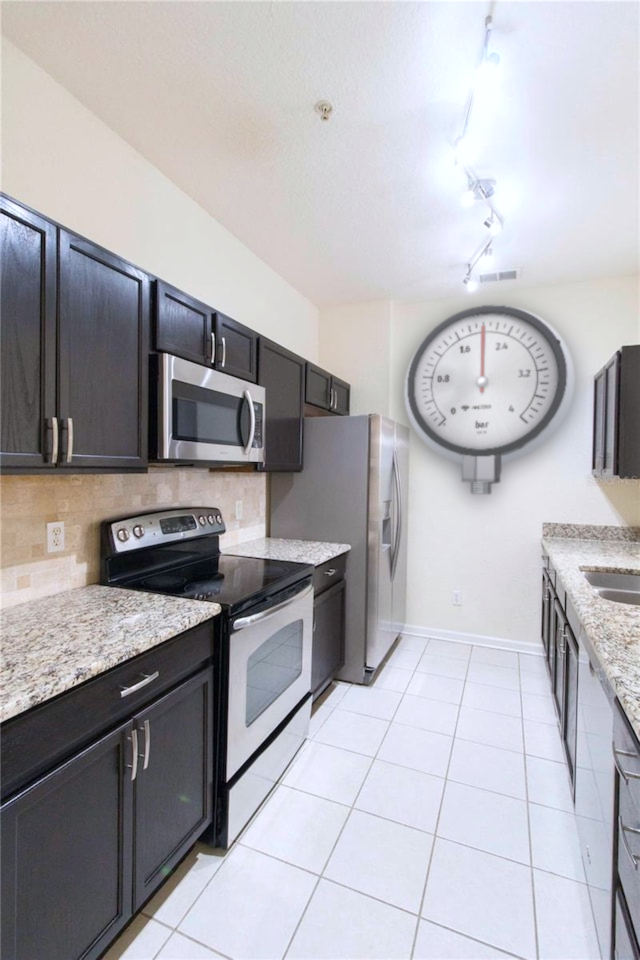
2 bar
